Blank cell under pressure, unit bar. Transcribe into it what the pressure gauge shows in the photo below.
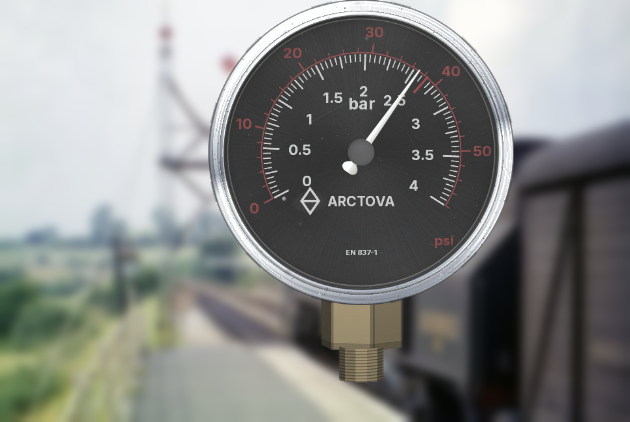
2.55 bar
